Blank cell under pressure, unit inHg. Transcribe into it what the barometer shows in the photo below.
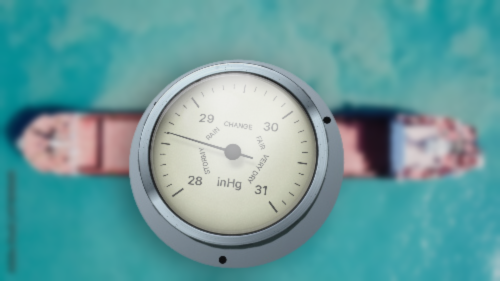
28.6 inHg
